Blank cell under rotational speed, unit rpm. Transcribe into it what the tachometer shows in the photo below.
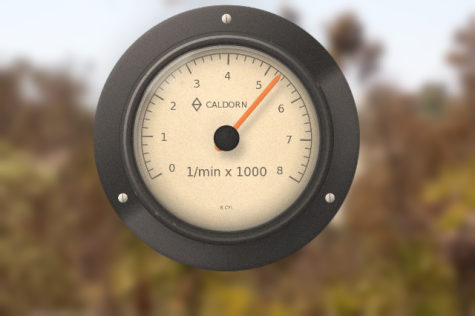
5300 rpm
